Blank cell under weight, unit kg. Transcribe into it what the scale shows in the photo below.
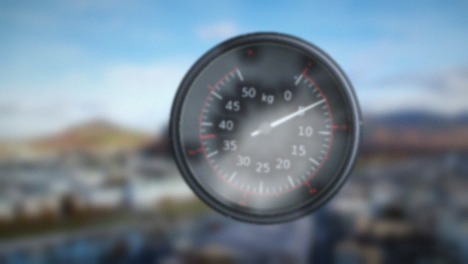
5 kg
